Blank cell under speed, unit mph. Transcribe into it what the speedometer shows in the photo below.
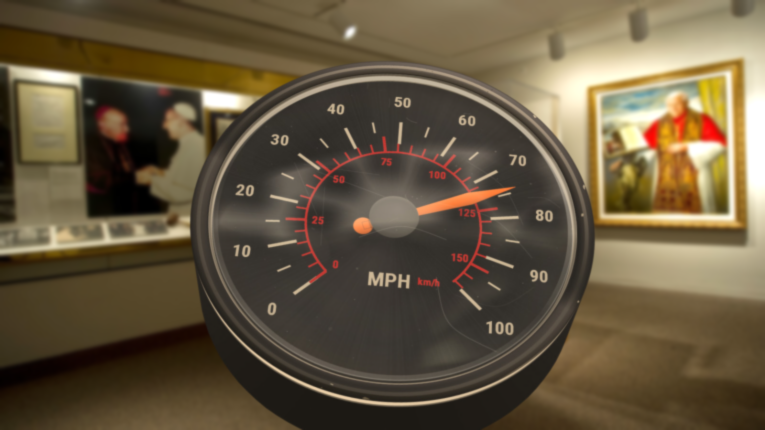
75 mph
